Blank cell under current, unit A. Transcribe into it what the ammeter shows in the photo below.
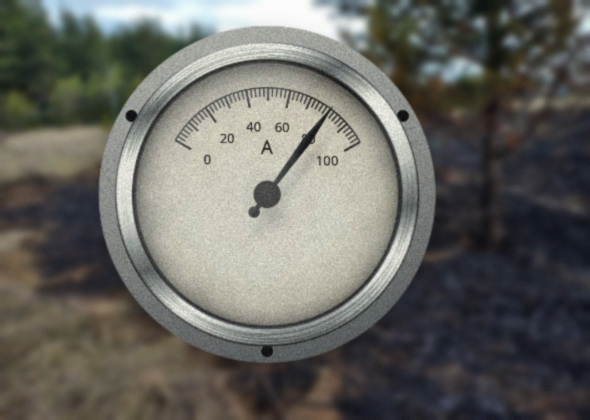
80 A
